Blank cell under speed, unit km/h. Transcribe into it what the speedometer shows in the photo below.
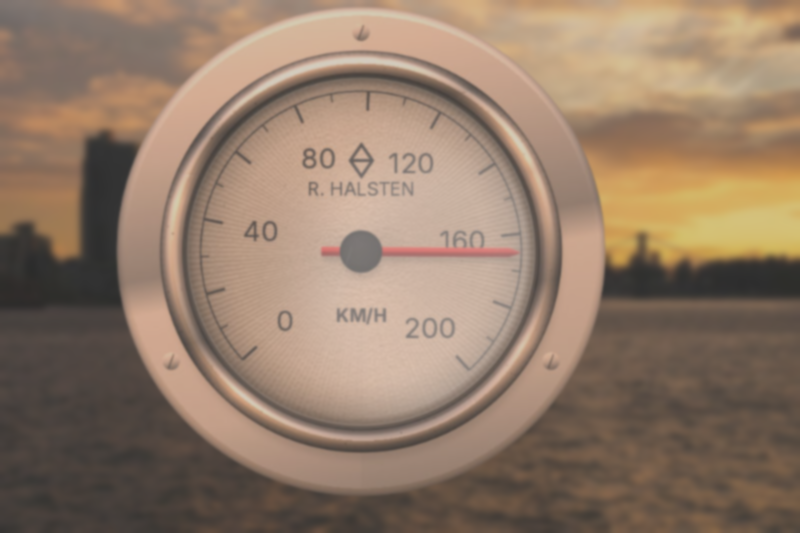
165 km/h
